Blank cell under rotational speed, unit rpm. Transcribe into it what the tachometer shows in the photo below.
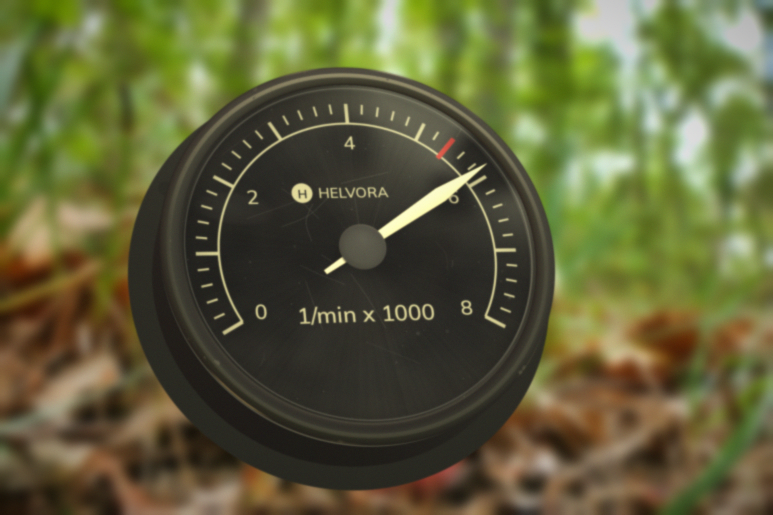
5900 rpm
